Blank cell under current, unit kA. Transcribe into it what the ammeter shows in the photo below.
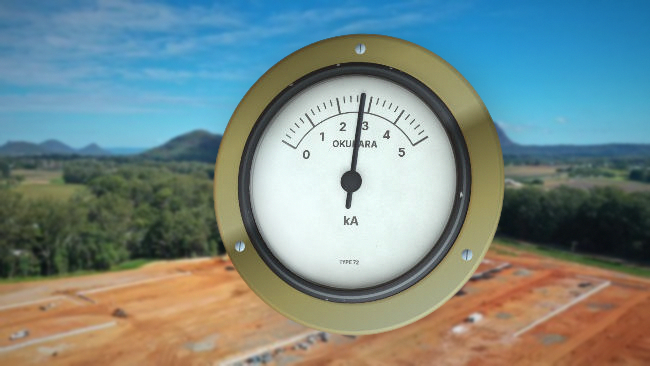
2.8 kA
